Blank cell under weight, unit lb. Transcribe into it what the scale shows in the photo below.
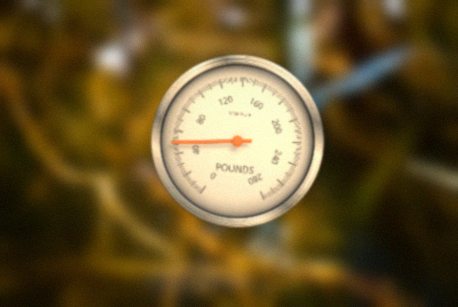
50 lb
